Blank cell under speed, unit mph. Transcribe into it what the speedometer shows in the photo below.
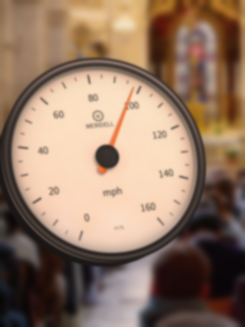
97.5 mph
